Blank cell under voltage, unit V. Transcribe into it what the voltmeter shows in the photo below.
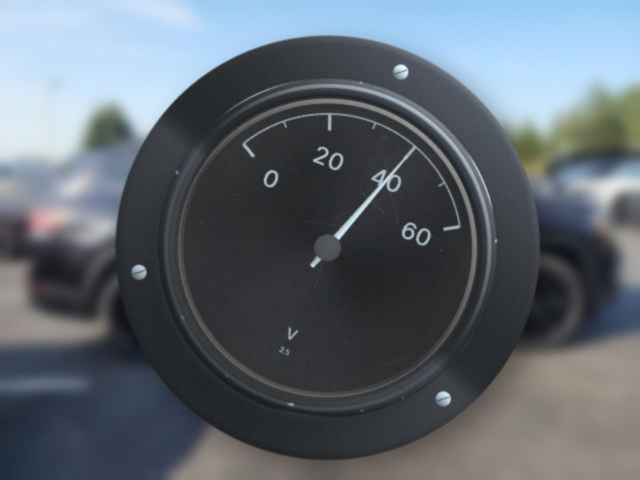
40 V
